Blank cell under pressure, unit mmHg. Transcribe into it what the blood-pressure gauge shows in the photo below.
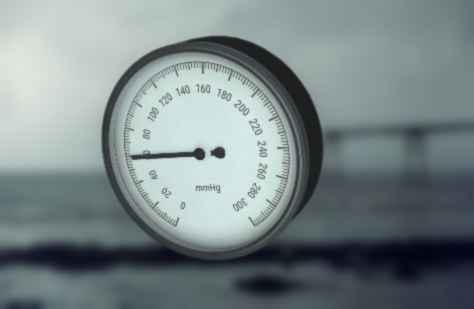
60 mmHg
